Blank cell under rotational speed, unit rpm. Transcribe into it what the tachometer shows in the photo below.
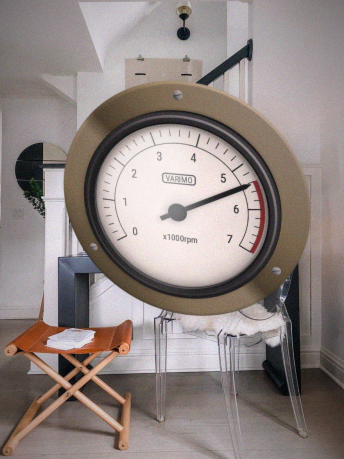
5400 rpm
